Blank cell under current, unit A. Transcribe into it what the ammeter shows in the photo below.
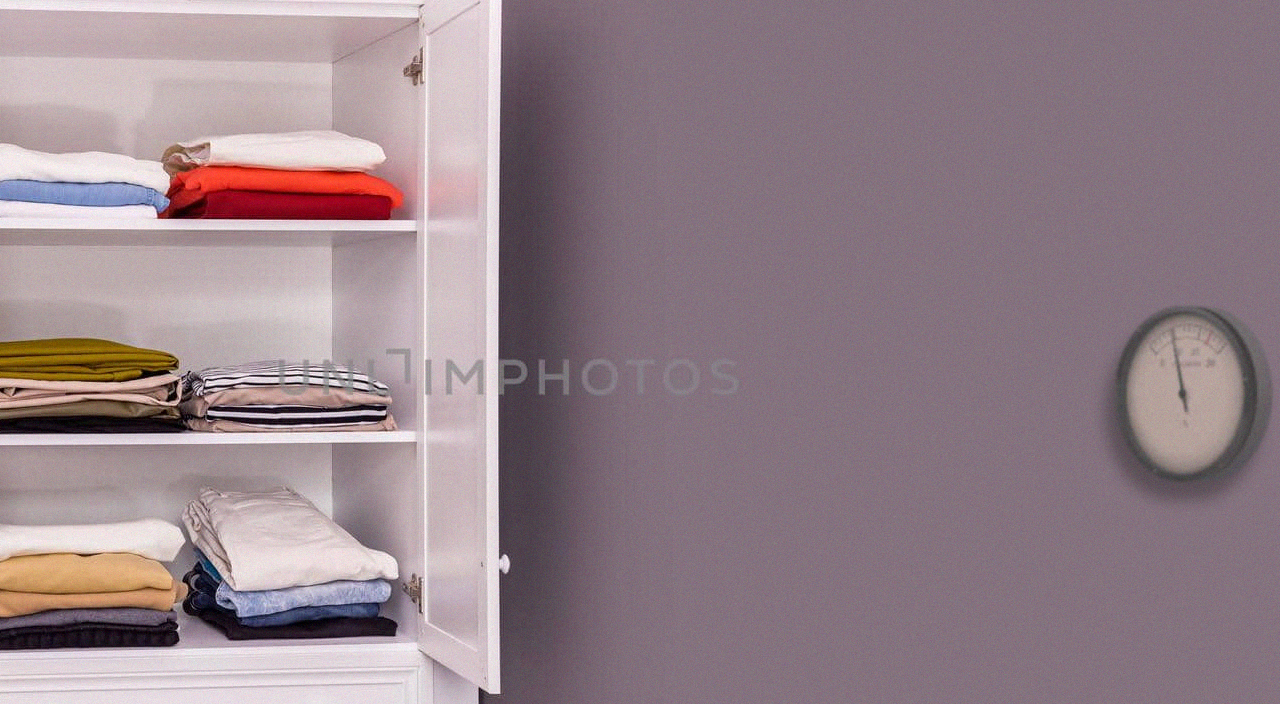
10 A
